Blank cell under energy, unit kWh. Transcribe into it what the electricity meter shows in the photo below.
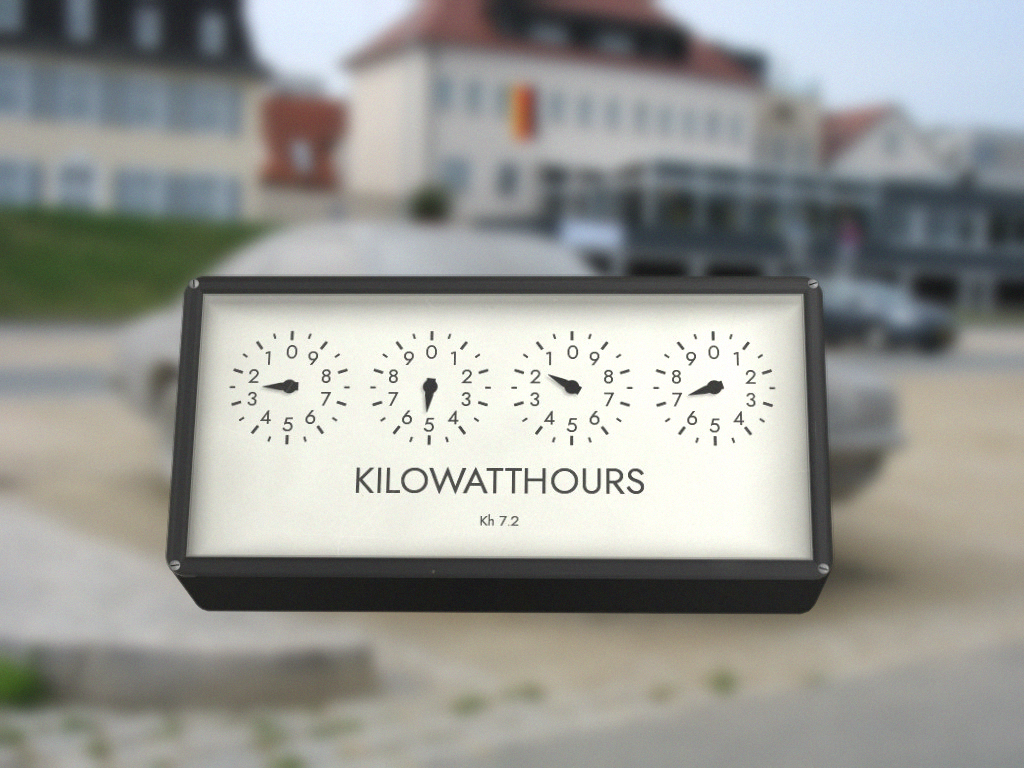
2517 kWh
